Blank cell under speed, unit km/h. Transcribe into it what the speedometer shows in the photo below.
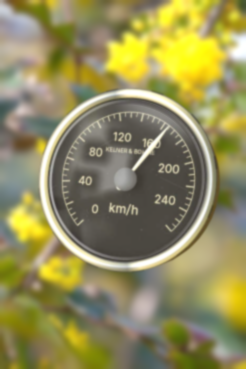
165 km/h
